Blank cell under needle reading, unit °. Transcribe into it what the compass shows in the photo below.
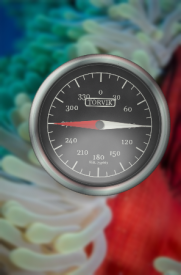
270 °
